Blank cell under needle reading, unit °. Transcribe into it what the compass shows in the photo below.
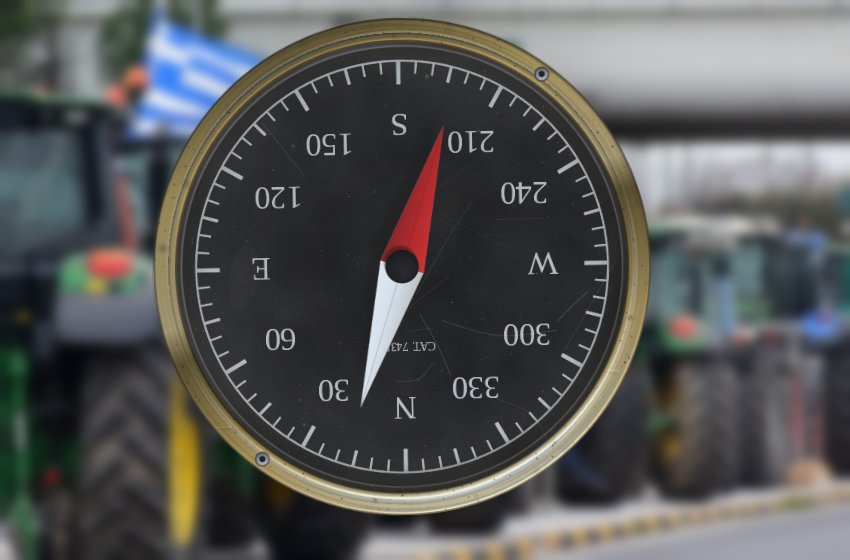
197.5 °
